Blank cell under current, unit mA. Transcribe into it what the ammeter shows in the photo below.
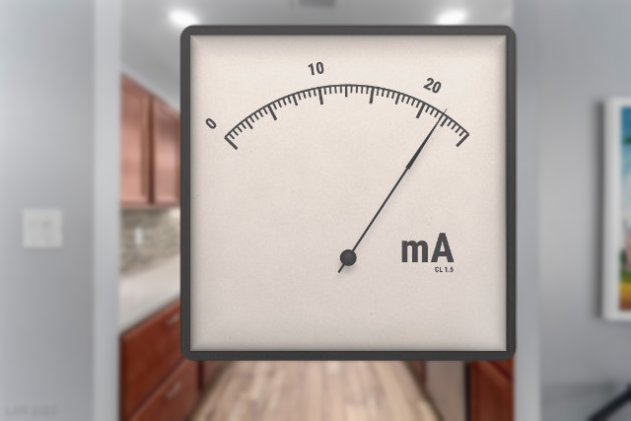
22 mA
